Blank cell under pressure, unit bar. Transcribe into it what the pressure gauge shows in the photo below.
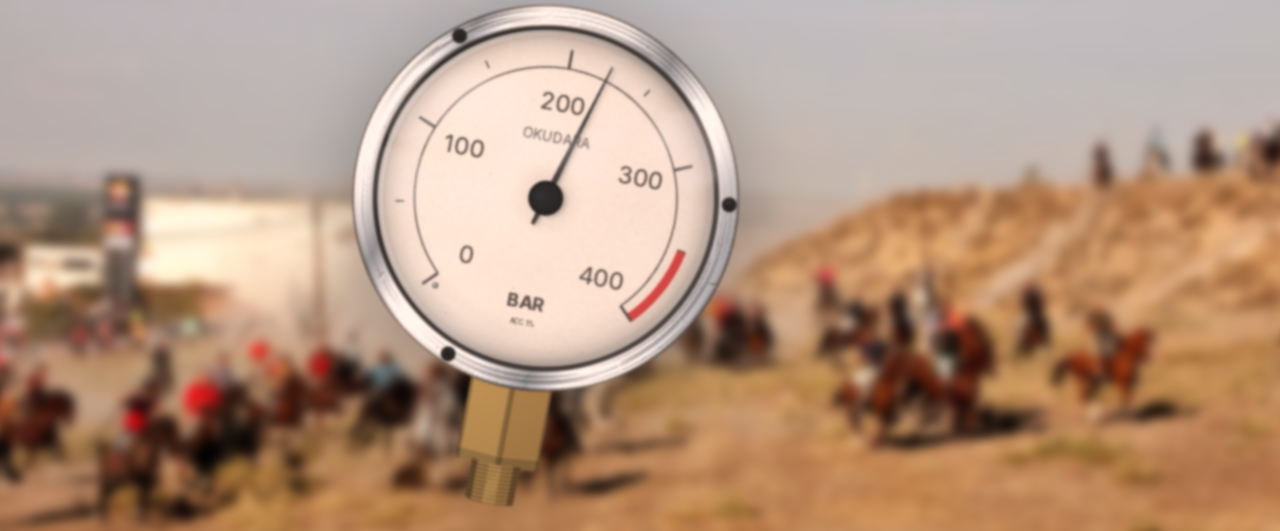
225 bar
